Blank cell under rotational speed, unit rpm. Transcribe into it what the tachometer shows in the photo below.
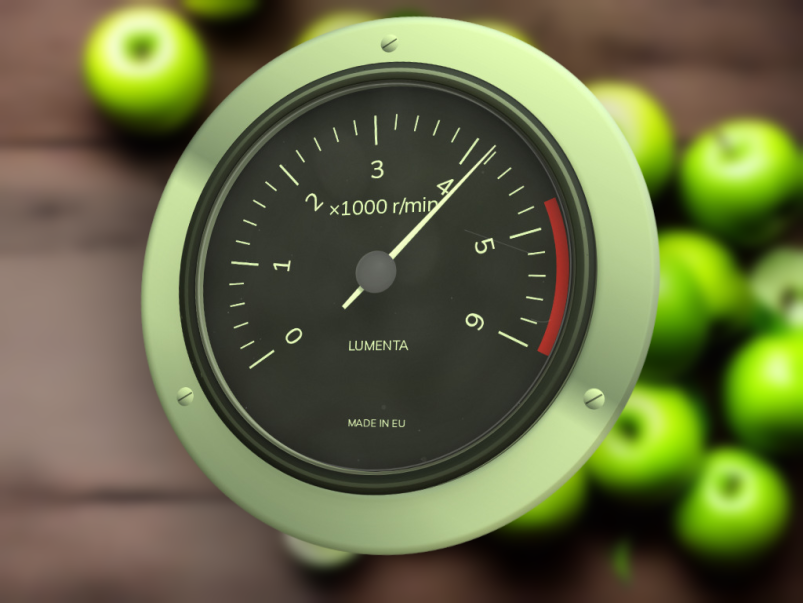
4200 rpm
